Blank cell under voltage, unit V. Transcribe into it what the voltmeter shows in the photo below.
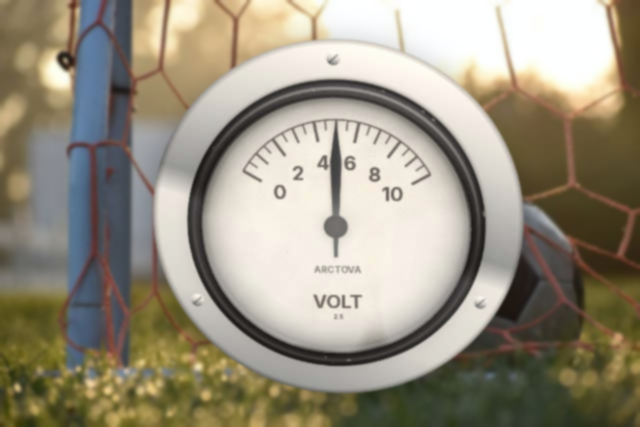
5 V
